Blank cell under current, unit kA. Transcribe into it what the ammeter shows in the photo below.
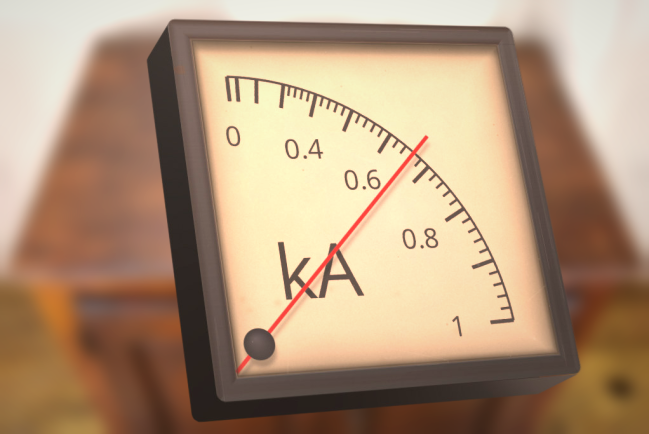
0.66 kA
